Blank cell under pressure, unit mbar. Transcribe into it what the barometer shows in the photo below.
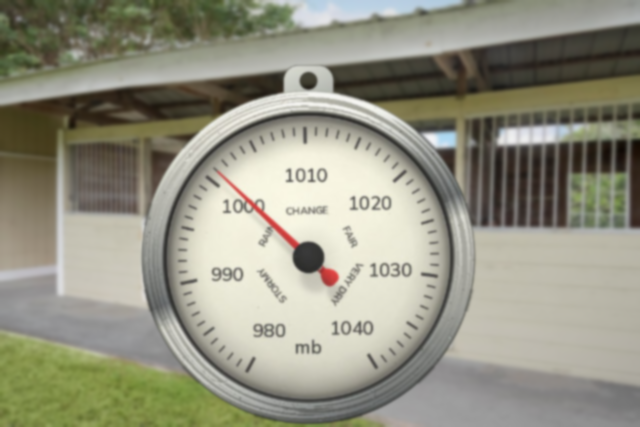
1001 mbar
